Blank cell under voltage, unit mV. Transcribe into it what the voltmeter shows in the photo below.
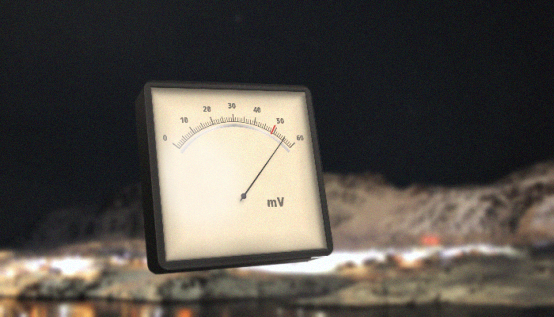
55 mV
